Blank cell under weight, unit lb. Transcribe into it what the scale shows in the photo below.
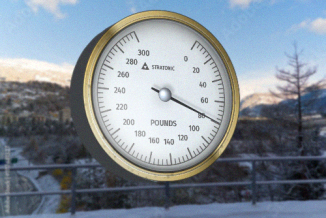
80 lb
